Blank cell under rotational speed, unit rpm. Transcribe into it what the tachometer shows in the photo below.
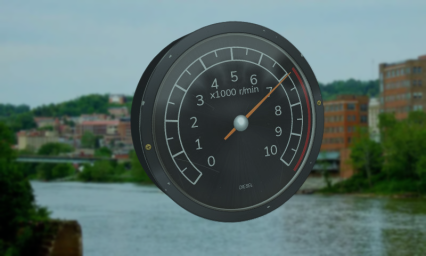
7000 rpm
